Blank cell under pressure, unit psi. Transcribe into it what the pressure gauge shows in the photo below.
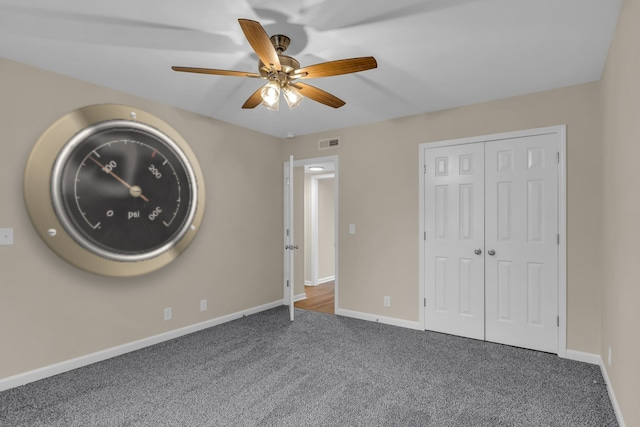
90 psi
